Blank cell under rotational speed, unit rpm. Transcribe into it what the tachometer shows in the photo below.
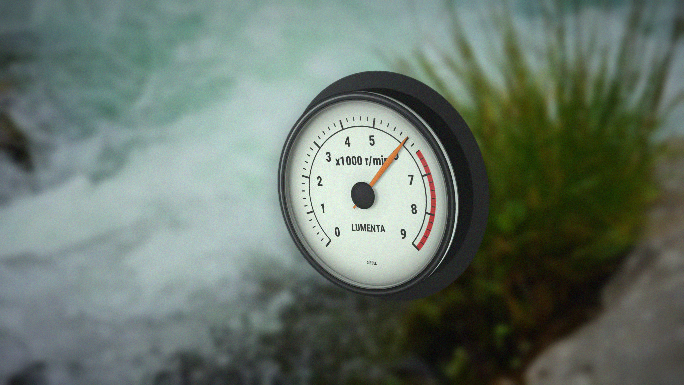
6000 rpm
